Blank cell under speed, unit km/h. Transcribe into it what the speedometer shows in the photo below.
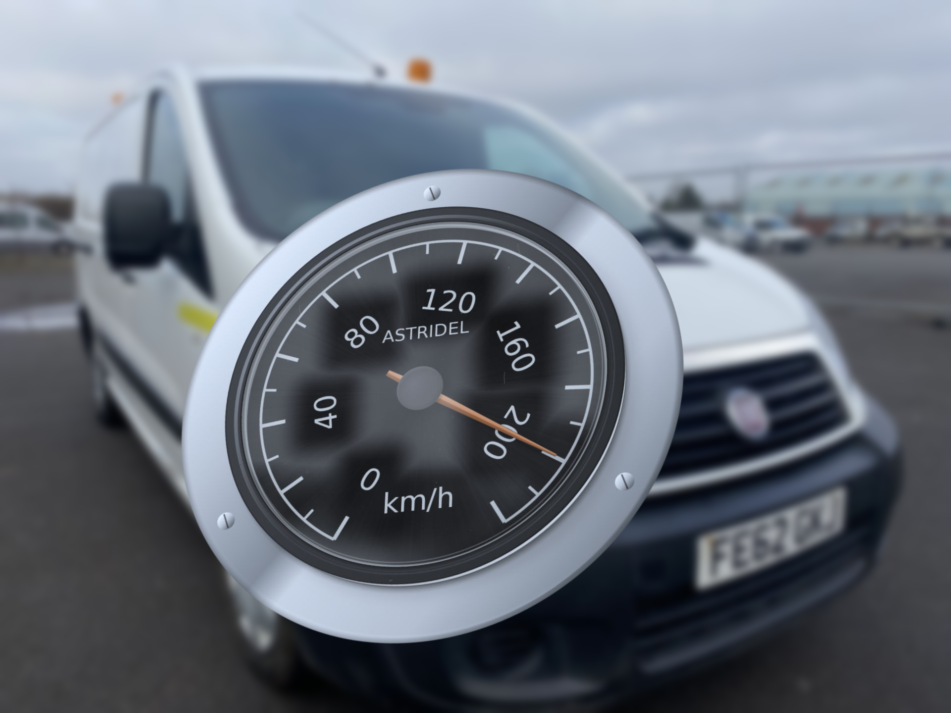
200 km/h
